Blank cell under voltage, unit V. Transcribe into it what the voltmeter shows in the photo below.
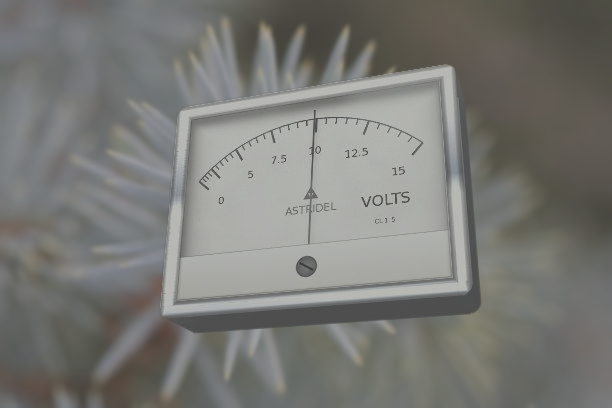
10 V
